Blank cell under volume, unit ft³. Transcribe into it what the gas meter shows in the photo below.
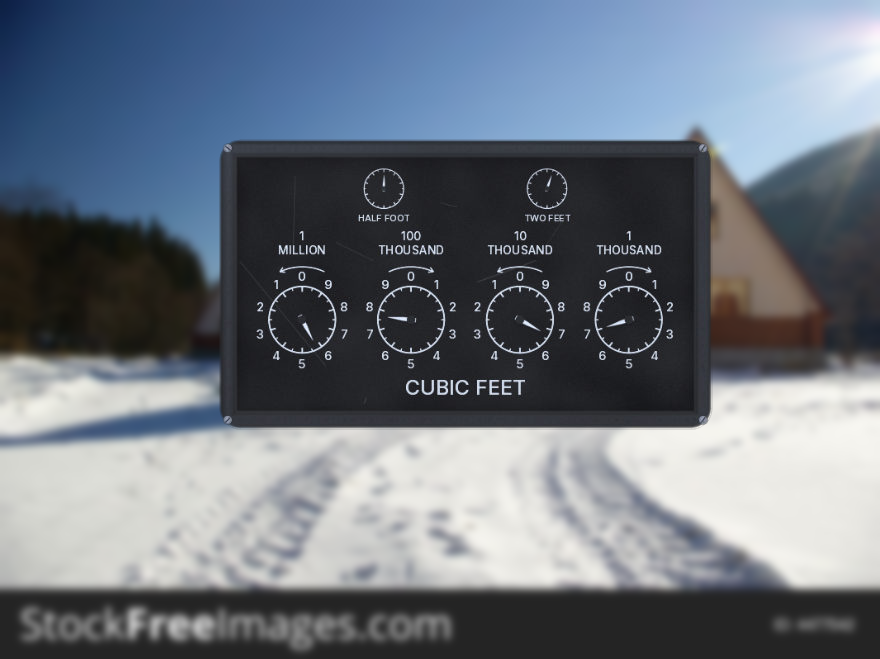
576700 ft³
